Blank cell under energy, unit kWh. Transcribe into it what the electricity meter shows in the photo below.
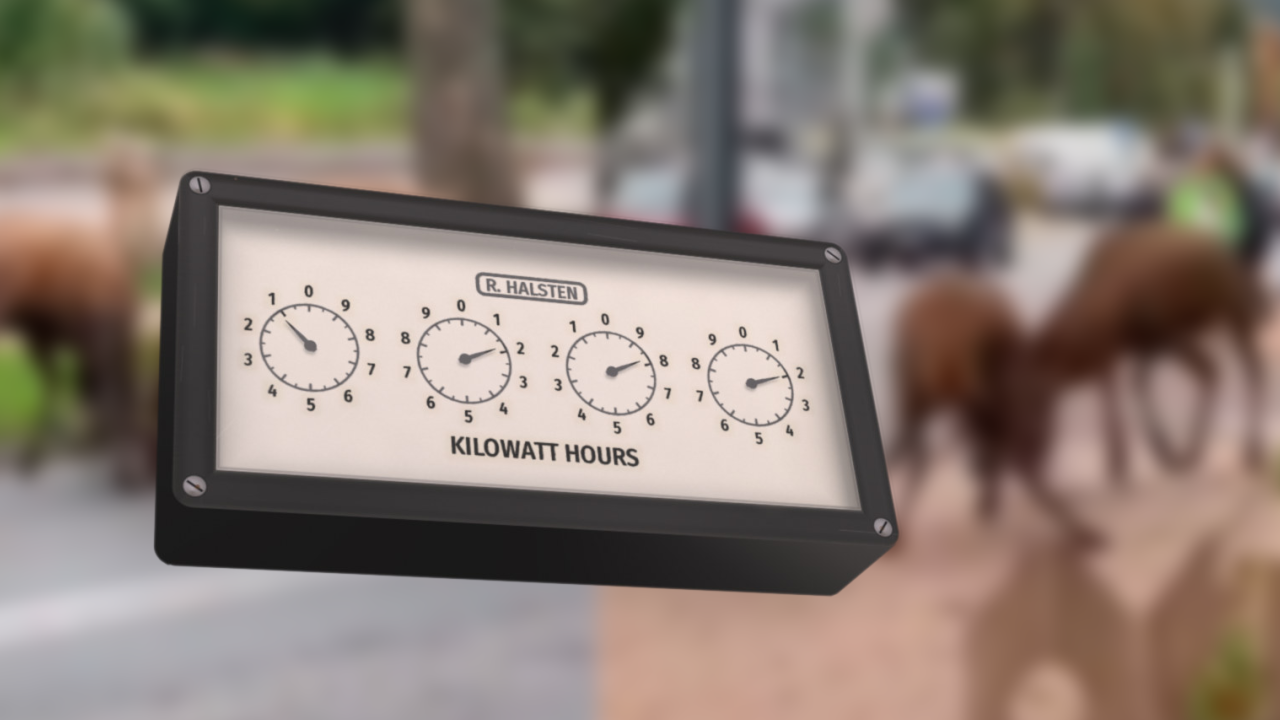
1182 kWh
